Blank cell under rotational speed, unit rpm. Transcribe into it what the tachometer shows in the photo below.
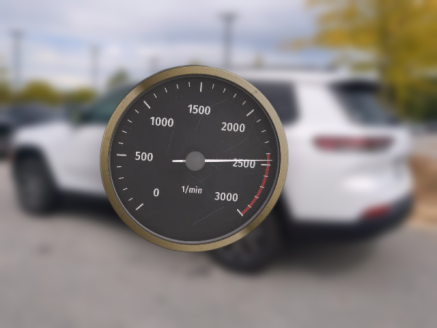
2450 rpm
